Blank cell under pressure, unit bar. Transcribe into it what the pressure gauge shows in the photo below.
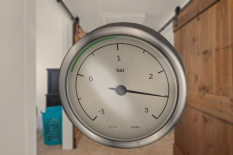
2.5 bar
